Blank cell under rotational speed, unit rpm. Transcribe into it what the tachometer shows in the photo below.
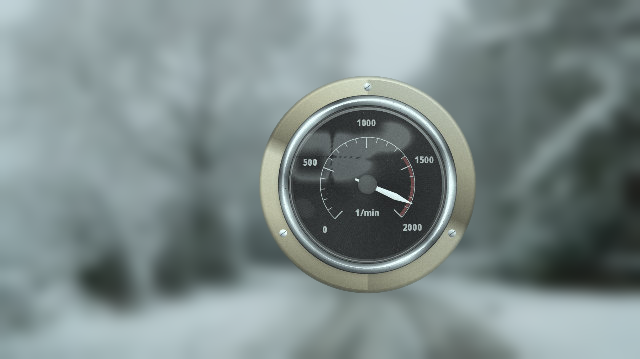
1850 rpm
